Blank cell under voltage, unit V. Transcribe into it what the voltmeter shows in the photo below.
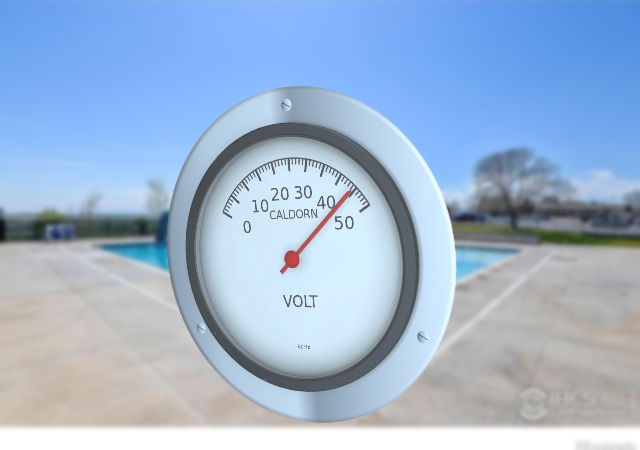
45 V
